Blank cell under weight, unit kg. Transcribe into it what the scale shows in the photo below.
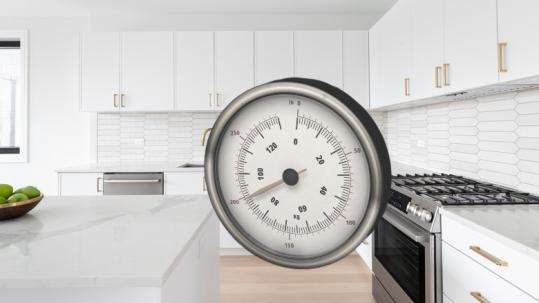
90 kg
